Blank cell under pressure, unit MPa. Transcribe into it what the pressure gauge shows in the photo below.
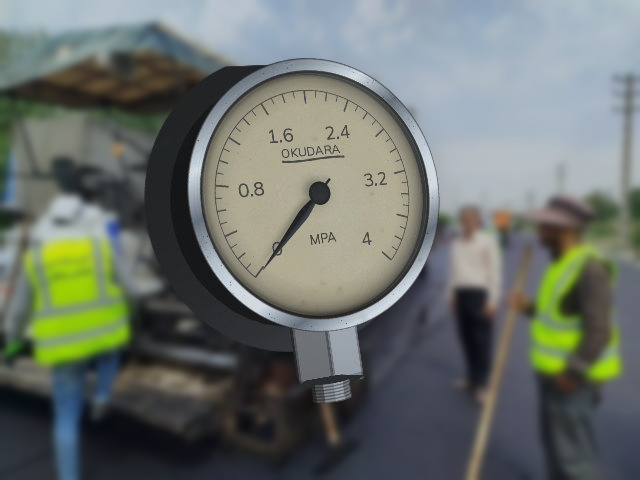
0 MPa
